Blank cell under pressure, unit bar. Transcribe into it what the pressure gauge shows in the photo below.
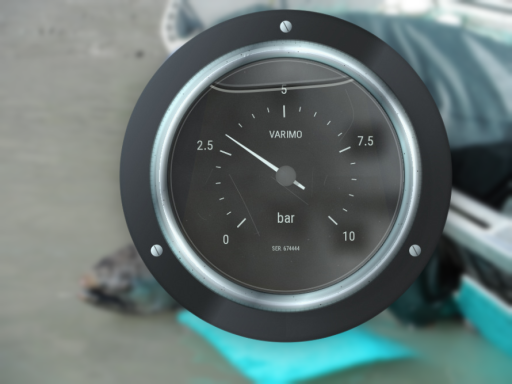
3 bar
